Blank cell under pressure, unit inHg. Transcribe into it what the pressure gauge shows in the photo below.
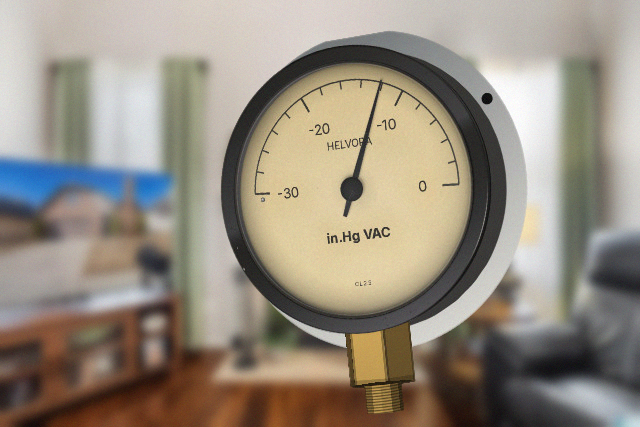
-12 inHg
